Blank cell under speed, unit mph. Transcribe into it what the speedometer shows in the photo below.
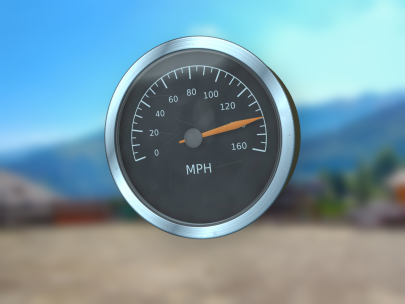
140 mph
